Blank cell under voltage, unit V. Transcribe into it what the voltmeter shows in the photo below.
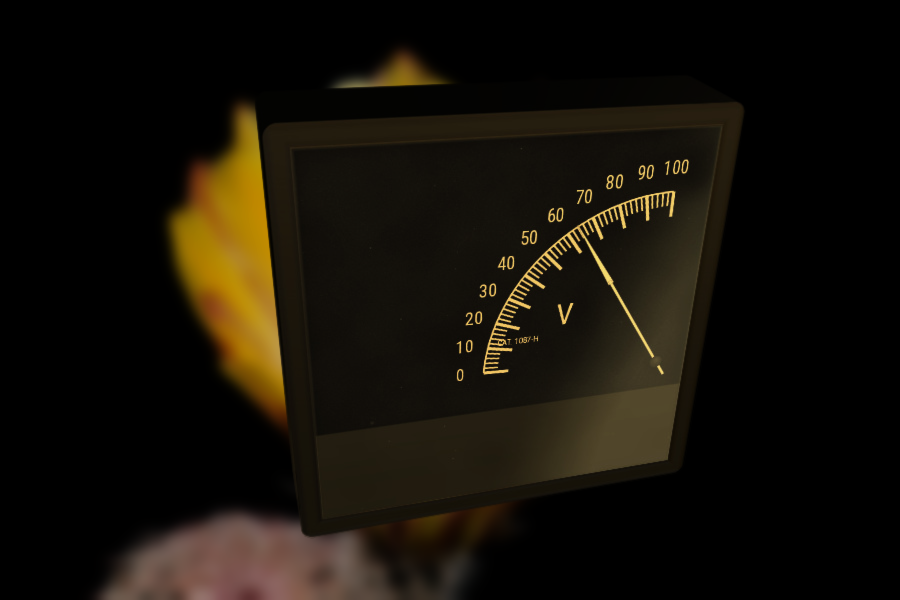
64 V
